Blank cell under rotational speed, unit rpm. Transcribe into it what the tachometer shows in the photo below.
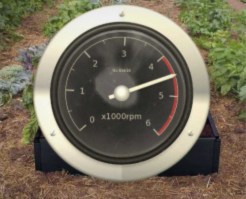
4500 rpm
